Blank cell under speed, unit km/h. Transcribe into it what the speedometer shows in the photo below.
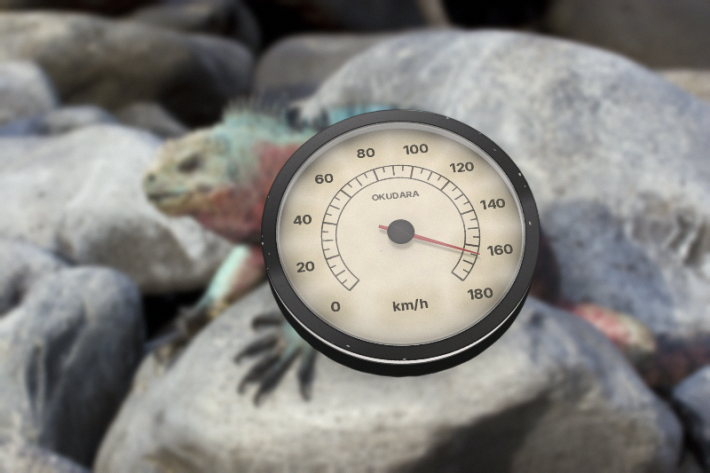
165 km/h
